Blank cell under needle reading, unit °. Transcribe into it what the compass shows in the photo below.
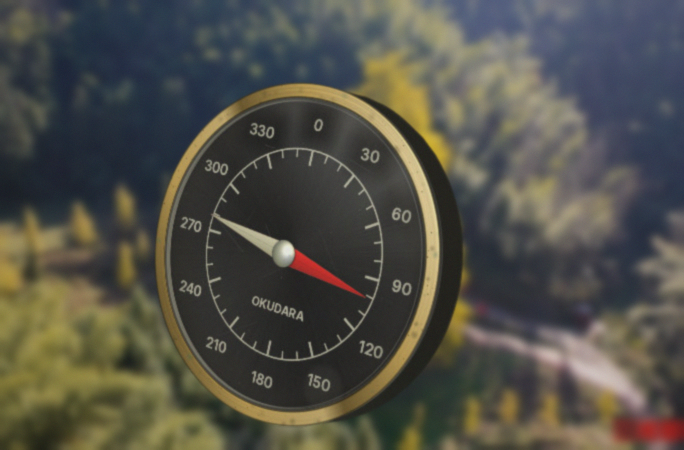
100 °
